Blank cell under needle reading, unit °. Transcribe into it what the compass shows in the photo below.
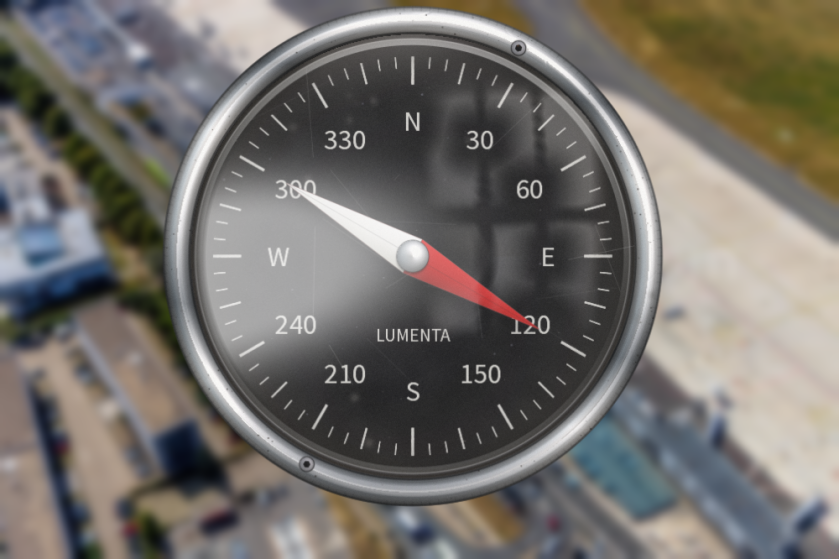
120 °
